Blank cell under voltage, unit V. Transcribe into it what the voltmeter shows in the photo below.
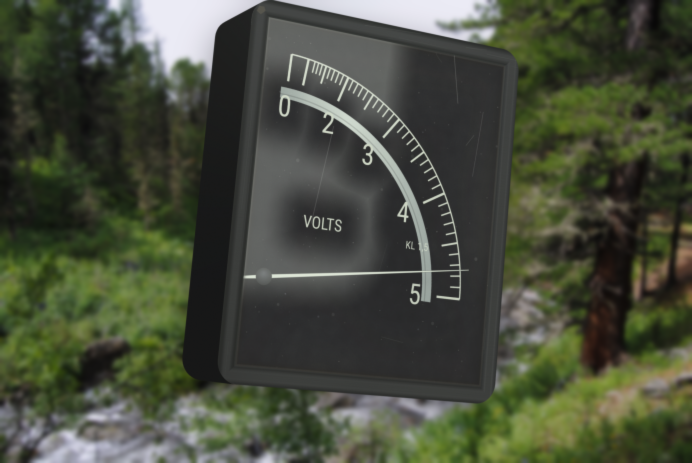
4.75 V
